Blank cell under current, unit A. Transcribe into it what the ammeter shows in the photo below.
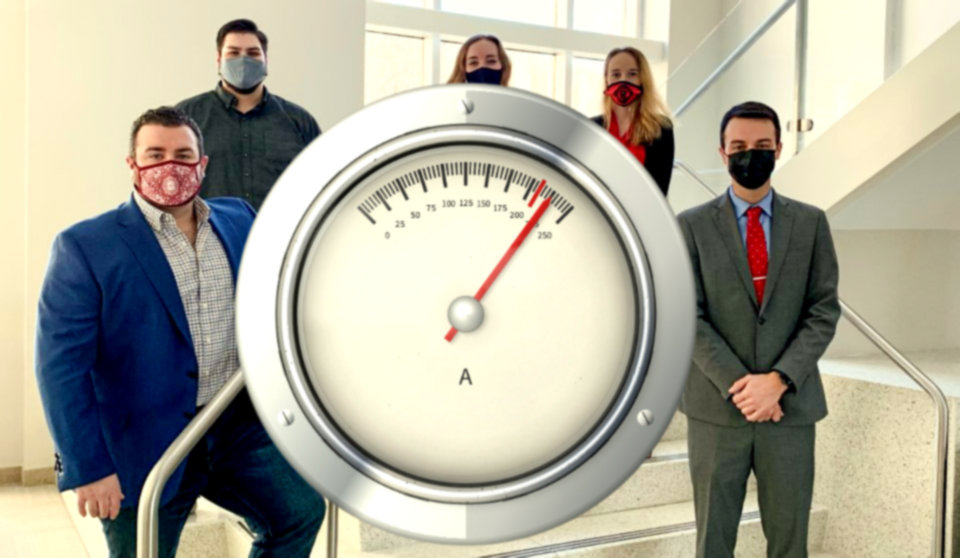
225 A
